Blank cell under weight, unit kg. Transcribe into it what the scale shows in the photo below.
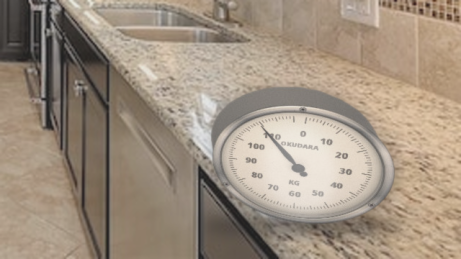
110 kg
